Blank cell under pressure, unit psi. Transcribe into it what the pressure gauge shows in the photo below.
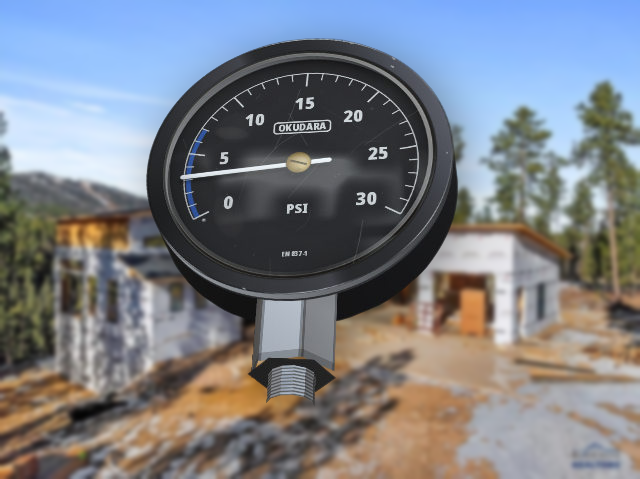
3 psi
